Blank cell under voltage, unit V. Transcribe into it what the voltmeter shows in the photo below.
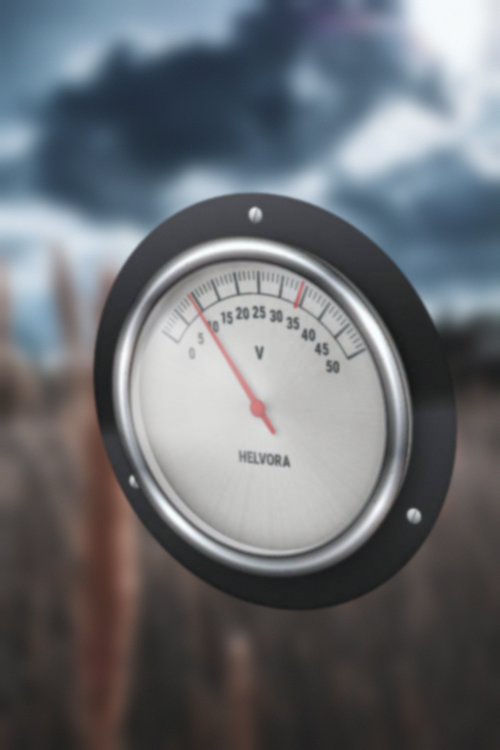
10 V
